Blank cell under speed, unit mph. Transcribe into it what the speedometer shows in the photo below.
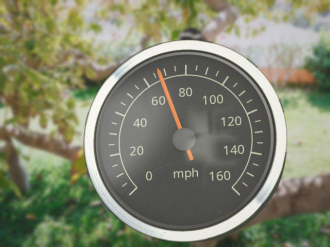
67.5 mph
